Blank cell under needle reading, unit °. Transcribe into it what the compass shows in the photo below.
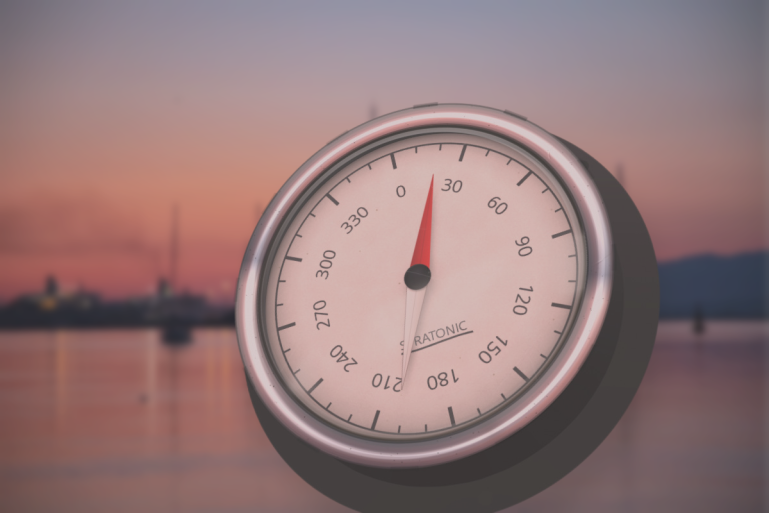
20 °
